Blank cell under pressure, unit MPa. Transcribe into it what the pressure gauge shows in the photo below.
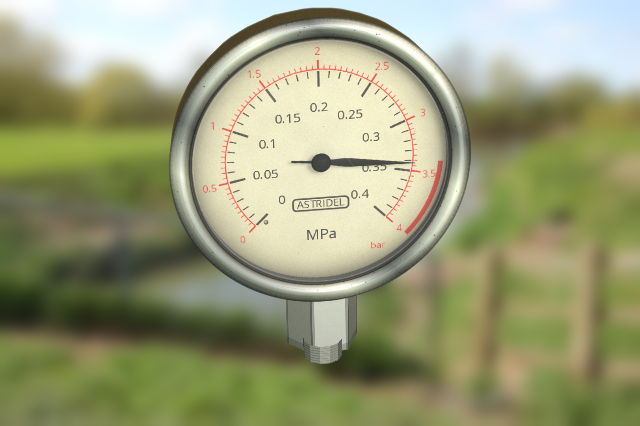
0.34 MPa
